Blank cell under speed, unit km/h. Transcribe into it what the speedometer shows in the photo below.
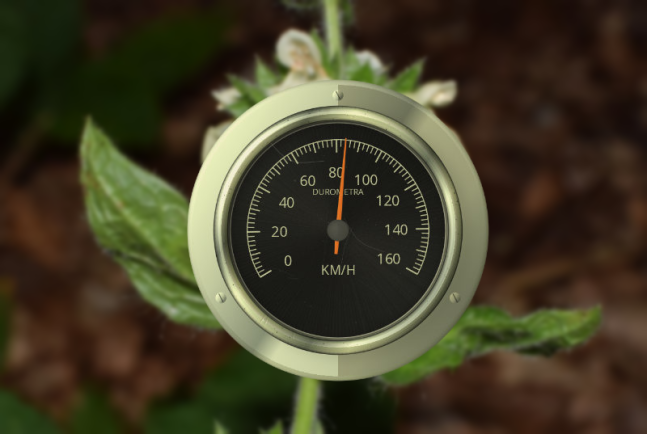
84 km/h
